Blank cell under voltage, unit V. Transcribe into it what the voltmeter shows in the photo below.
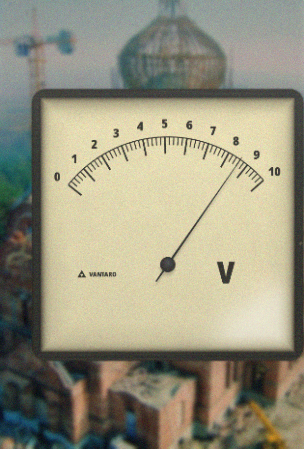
8.6 V
